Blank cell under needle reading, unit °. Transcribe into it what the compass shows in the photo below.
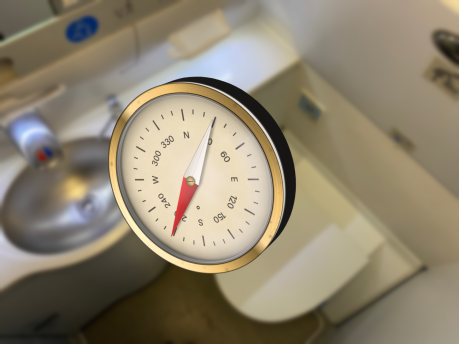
210 °
